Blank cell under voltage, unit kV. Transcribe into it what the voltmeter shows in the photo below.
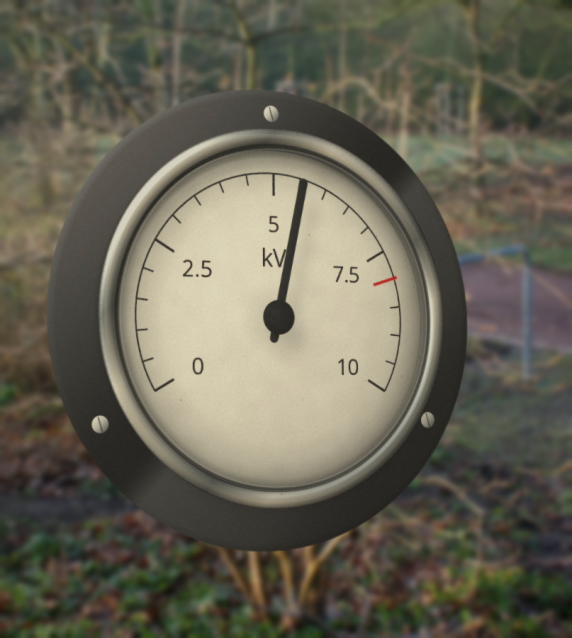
5.5 kV
